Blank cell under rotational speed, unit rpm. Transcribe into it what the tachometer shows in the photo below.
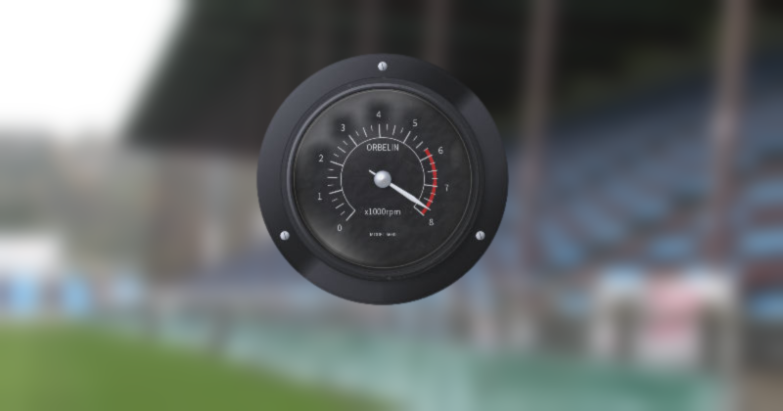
7750 rpm
